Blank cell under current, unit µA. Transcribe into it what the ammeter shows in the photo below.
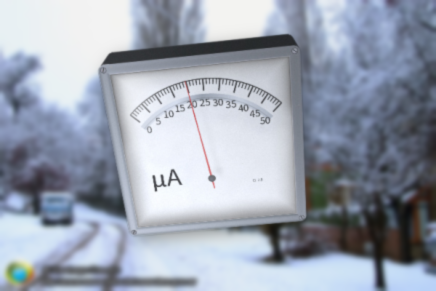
20 µA
